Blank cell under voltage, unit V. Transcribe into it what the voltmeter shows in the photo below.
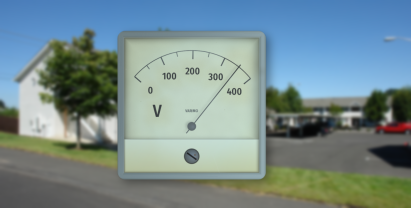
350 V
